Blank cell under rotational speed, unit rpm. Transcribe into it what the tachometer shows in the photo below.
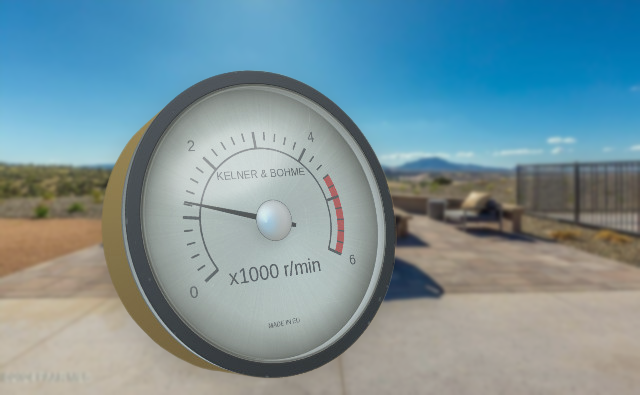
1200 rpm
